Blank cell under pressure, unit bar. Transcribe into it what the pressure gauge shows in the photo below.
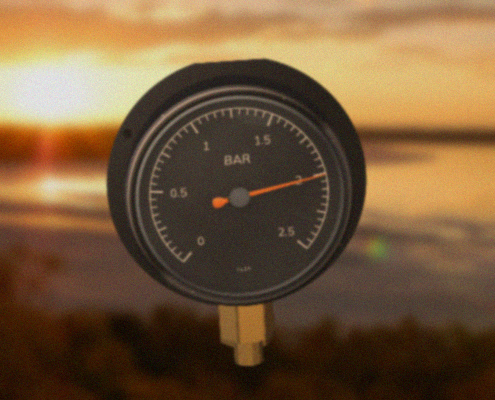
2 bar
